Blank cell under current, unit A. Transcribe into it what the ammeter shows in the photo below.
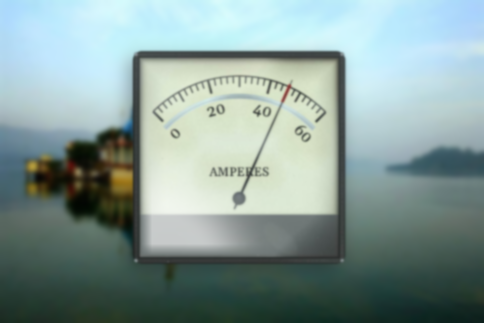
46 A
